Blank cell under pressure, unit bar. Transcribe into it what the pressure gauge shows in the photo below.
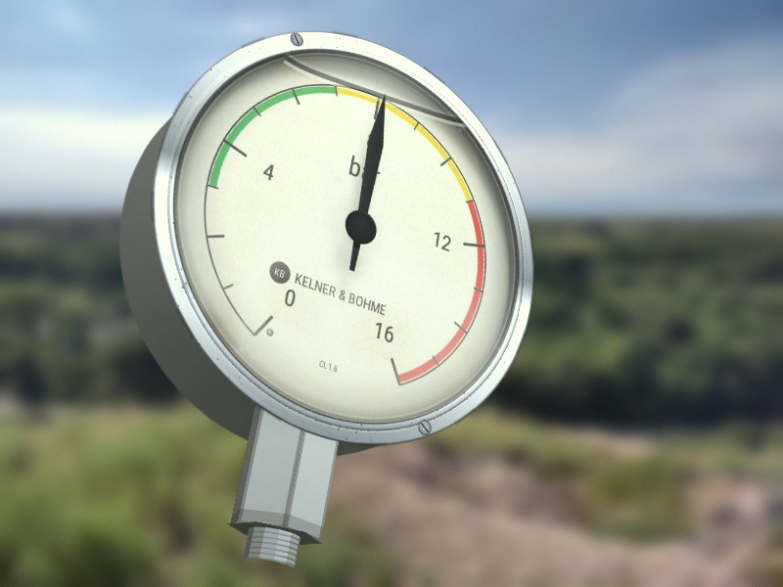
8 bar
